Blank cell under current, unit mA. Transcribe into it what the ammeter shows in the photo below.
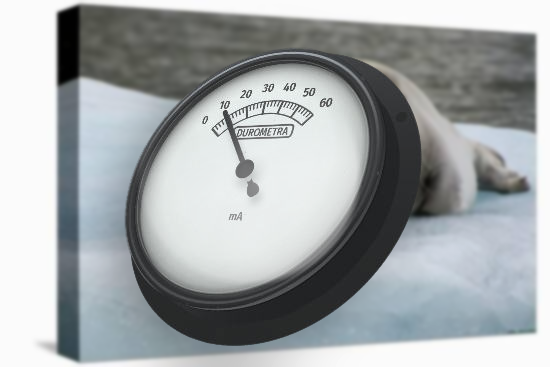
10 mA
